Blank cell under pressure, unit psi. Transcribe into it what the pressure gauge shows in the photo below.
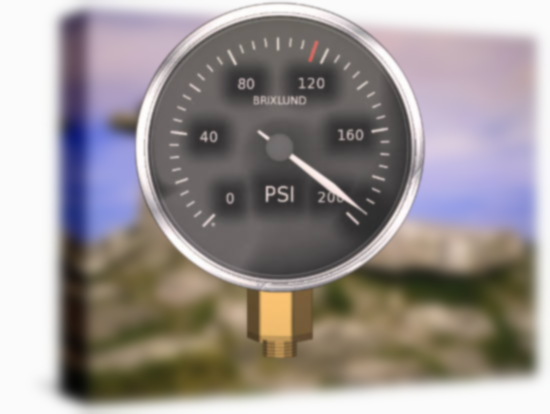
195 psi
